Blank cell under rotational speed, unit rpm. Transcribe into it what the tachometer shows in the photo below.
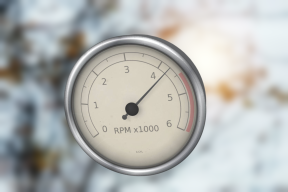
4250 rpm
